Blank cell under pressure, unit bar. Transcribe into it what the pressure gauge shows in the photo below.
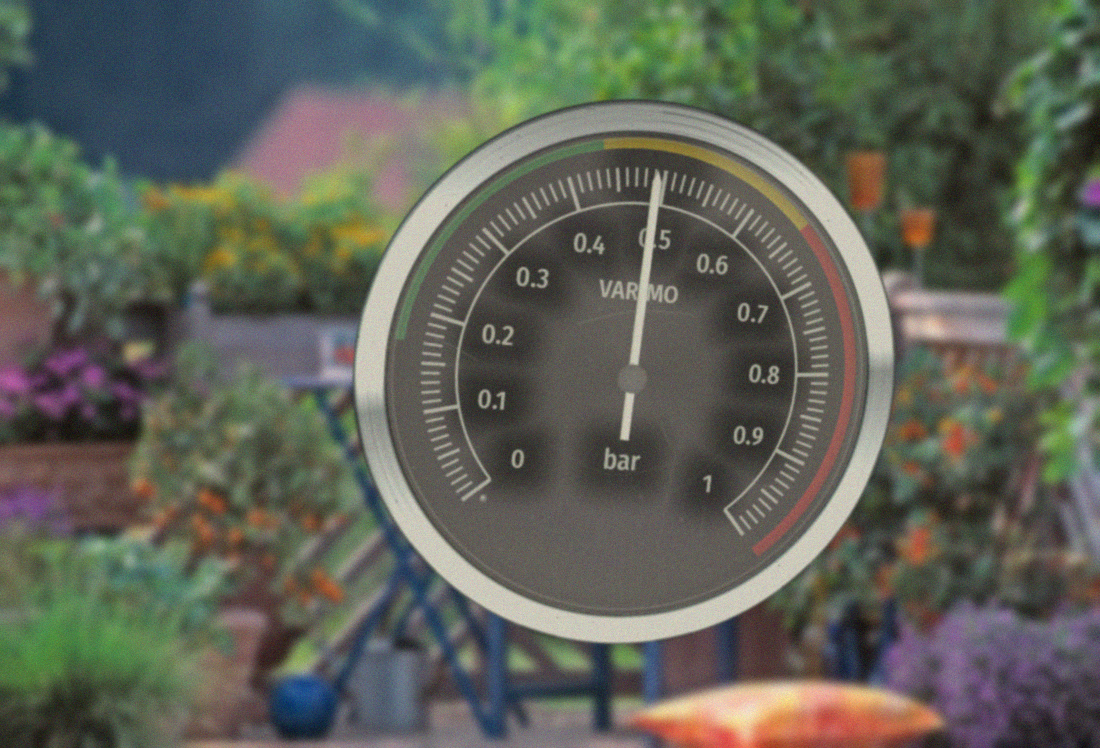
0.49 bar
